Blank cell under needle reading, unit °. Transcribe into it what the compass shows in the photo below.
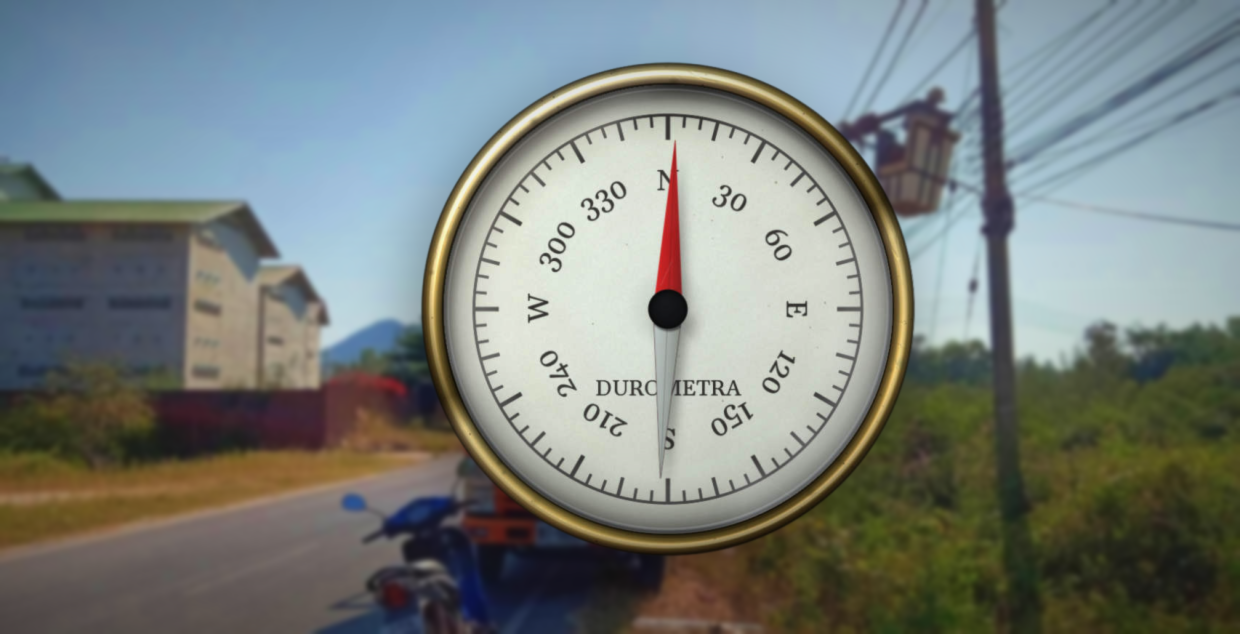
2.5 °
